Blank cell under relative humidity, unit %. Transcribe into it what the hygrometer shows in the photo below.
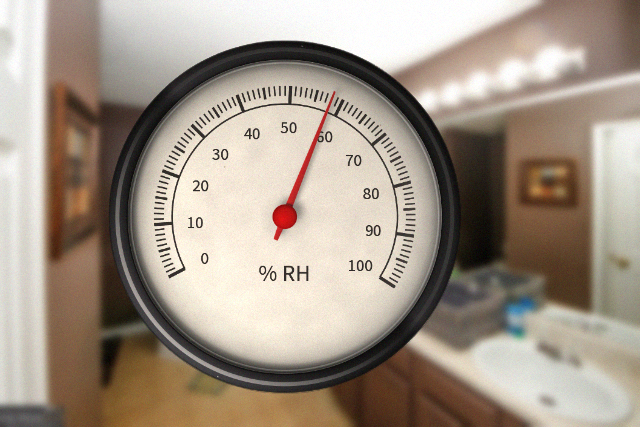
58 %
